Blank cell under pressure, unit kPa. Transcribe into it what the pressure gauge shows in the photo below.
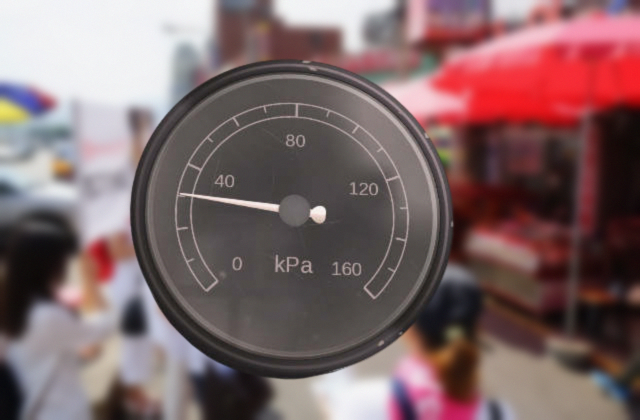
30 kPa
